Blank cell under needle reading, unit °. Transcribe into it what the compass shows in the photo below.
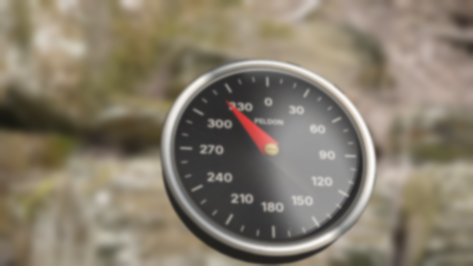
320 °
